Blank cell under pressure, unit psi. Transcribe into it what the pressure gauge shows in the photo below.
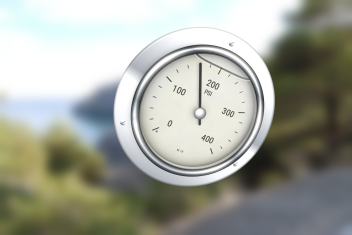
160 psi
